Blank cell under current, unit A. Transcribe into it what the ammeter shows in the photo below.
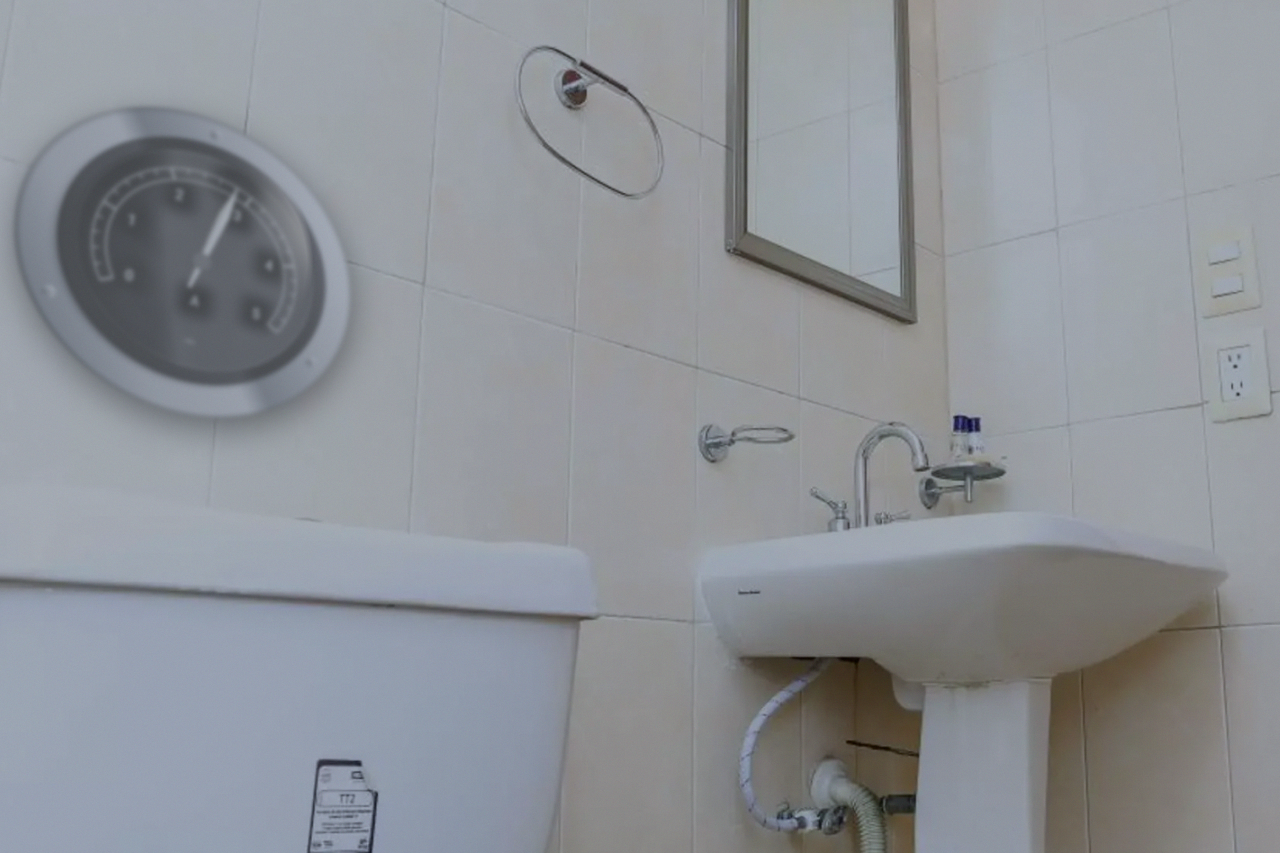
2.8 A
